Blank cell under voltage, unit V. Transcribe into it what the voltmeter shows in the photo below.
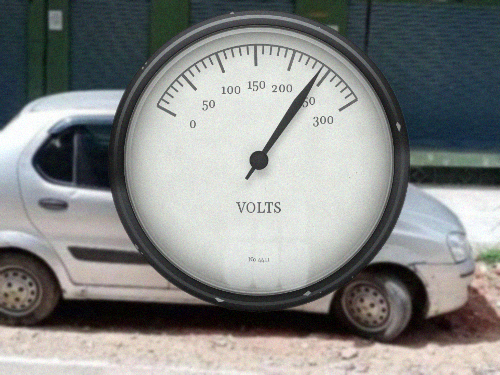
240 V
